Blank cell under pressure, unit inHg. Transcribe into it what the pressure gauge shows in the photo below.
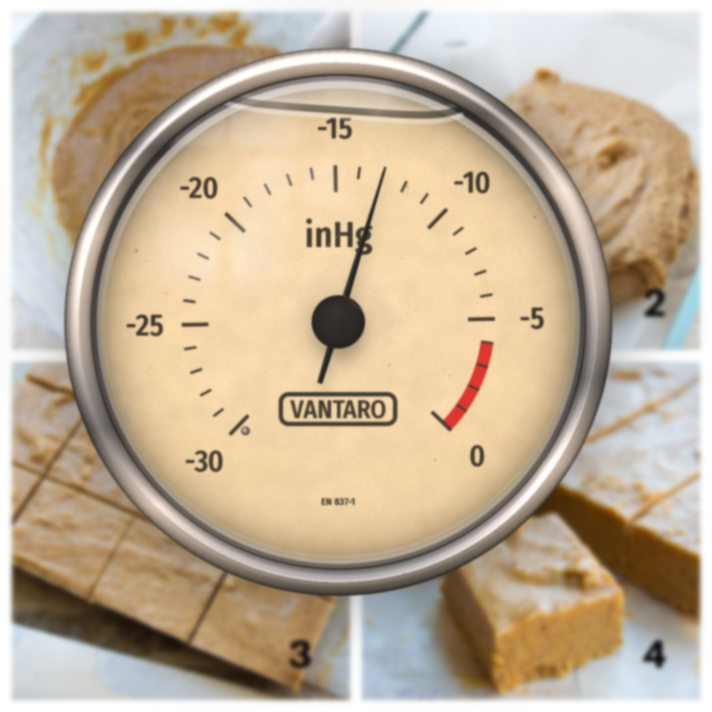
-13 inHg
